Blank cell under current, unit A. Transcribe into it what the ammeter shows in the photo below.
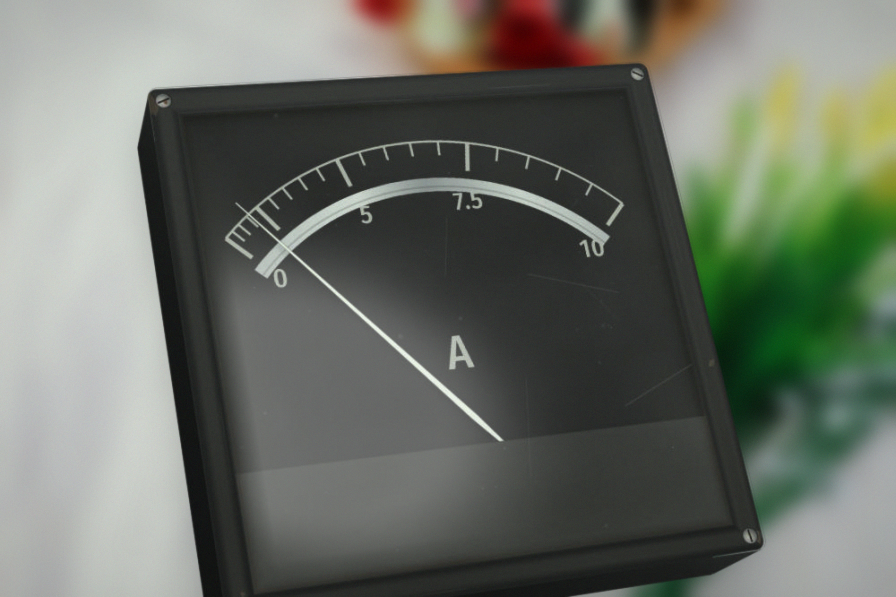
2 A
